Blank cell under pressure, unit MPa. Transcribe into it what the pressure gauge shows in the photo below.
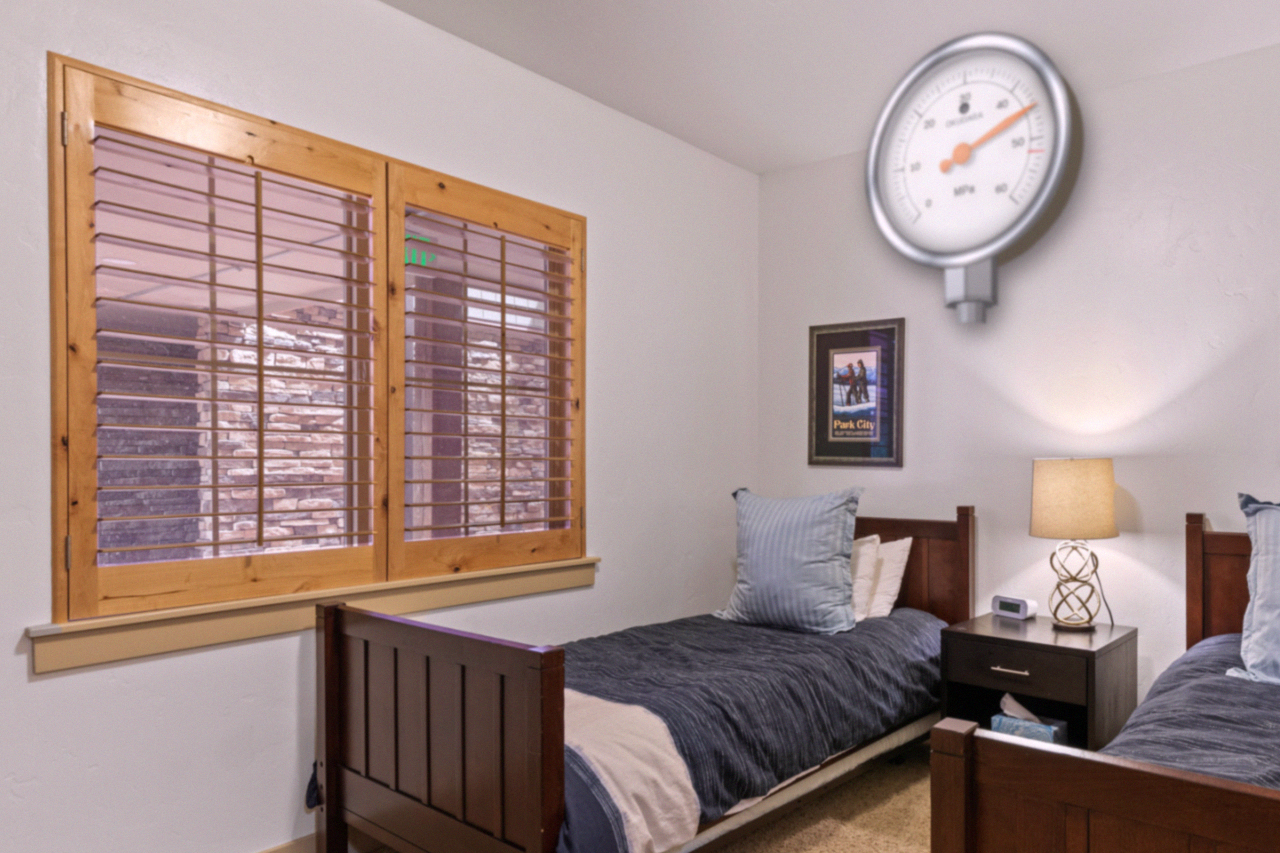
45 MPa
